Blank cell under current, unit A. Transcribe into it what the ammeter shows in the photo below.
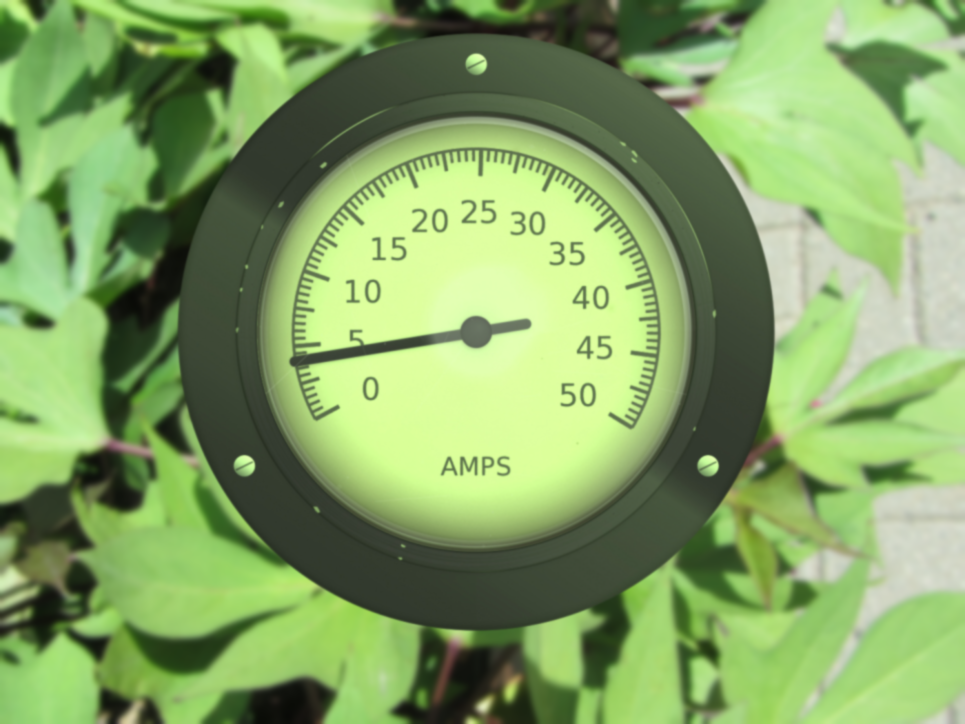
4 A
